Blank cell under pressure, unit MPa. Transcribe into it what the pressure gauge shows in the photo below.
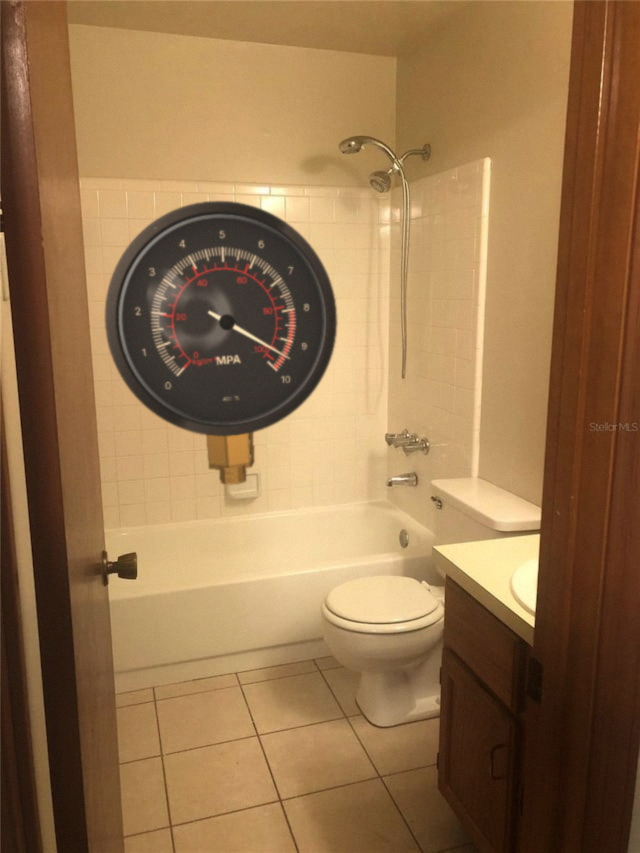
9.5 MPa
